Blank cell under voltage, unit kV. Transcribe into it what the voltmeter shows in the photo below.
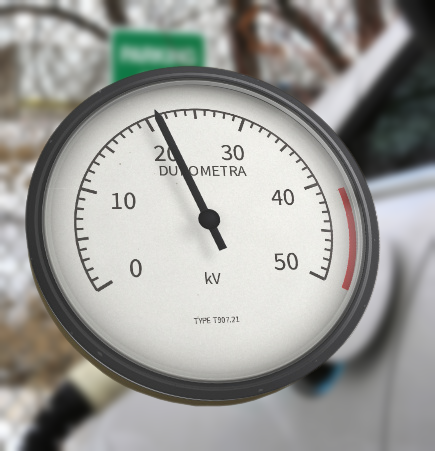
21 kV
